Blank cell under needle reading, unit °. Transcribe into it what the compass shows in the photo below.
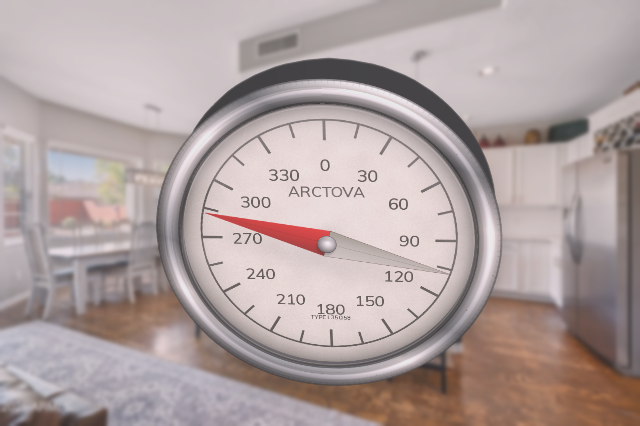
285 °
